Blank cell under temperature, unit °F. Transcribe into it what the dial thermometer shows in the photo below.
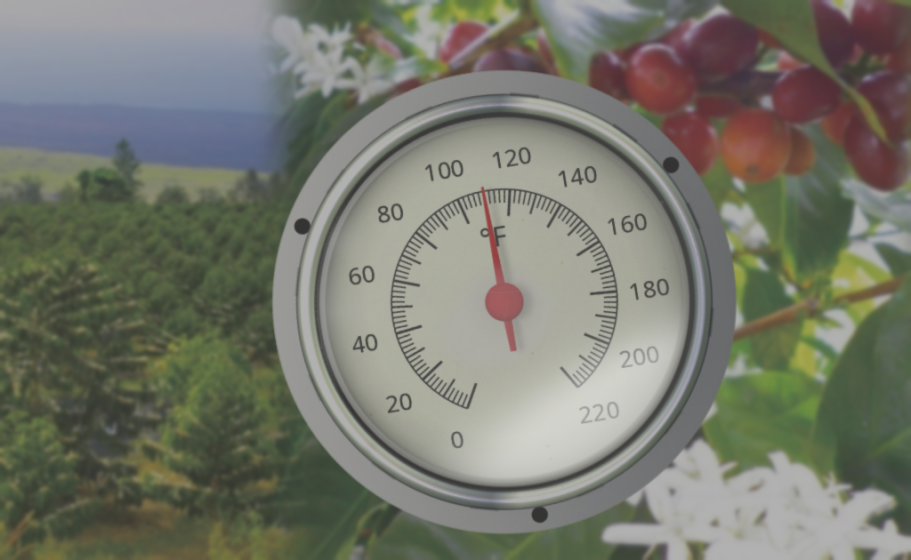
110 °F
